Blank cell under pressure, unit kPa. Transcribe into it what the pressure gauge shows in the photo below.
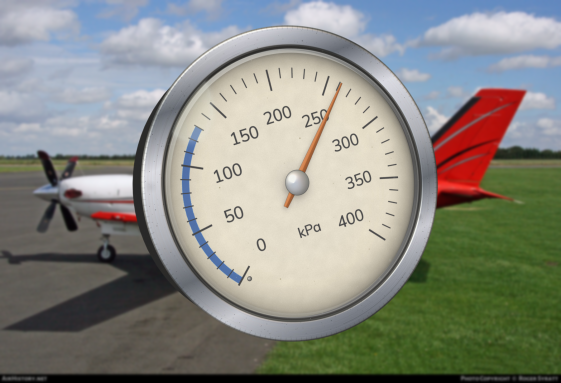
260 kPa
